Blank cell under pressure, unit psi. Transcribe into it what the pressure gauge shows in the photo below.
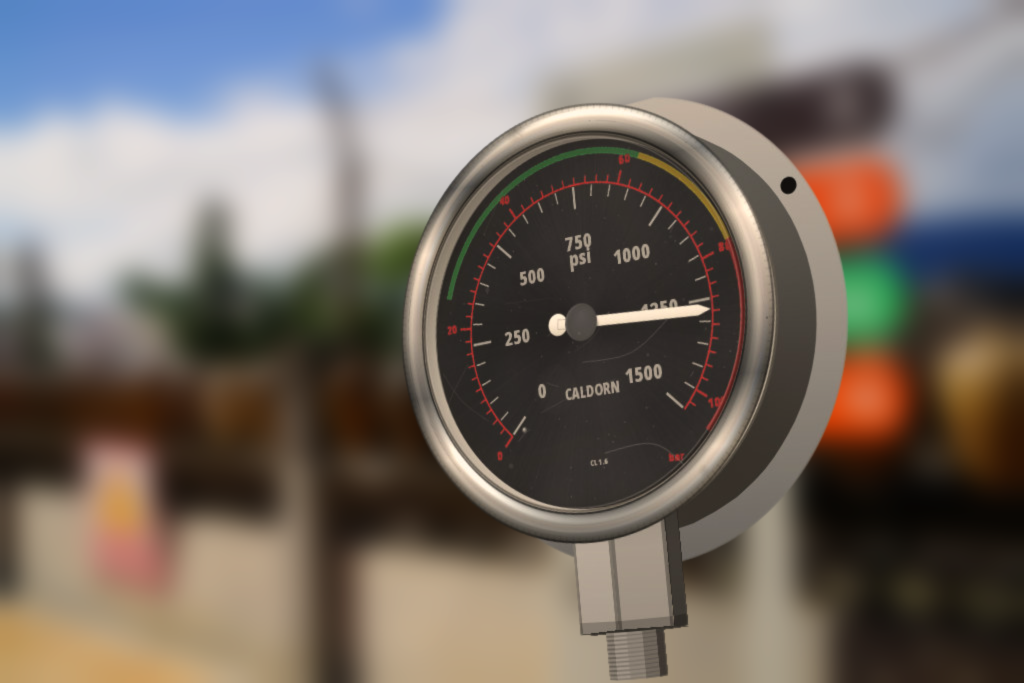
1275 psi
